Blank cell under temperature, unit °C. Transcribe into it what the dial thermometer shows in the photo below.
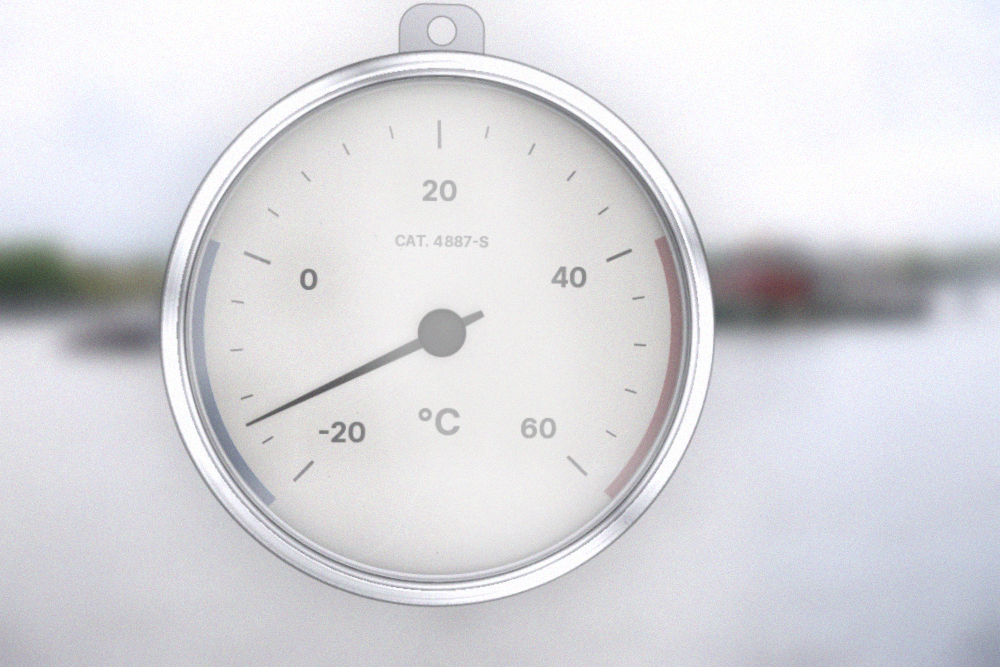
-14 °C
